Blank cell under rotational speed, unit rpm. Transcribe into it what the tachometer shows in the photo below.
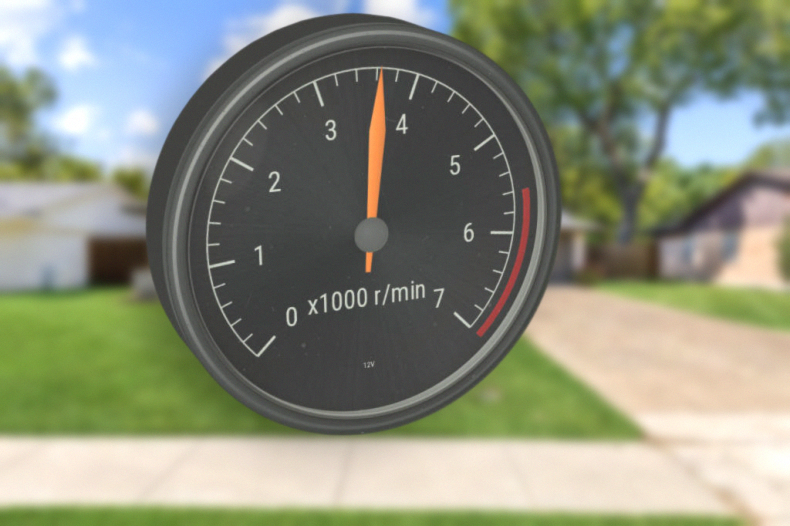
3600 rpm
